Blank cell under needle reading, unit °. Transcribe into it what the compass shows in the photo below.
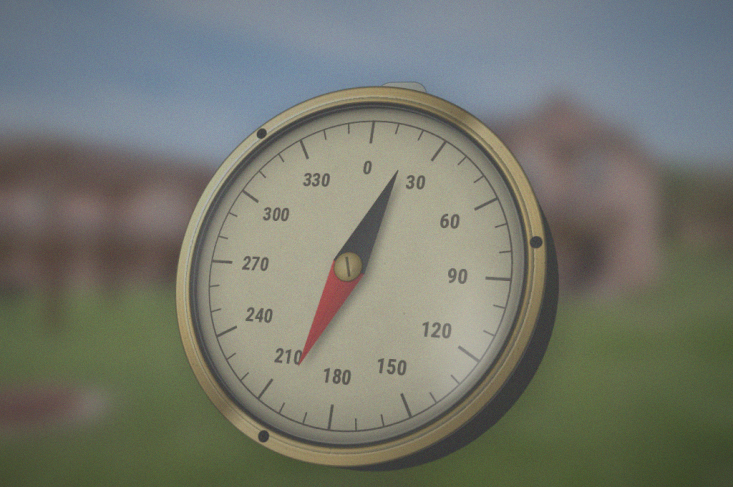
200 °
